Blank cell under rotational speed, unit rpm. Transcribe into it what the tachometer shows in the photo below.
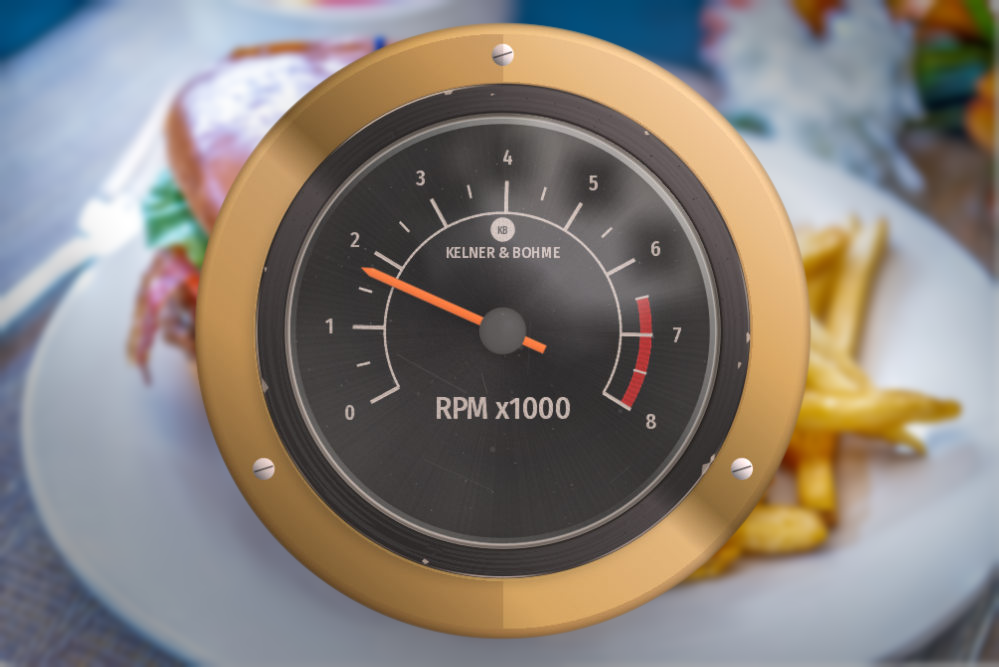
1750 rpm
